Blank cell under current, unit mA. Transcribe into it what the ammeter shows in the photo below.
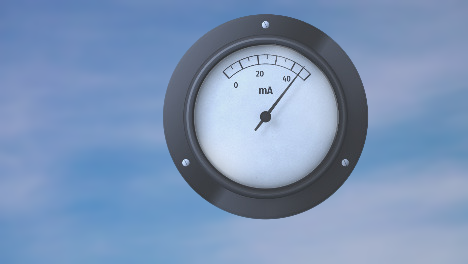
45 mA
